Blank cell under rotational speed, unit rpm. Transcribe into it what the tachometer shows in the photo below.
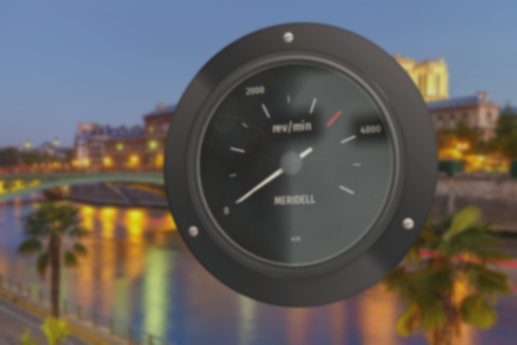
0 rpm
